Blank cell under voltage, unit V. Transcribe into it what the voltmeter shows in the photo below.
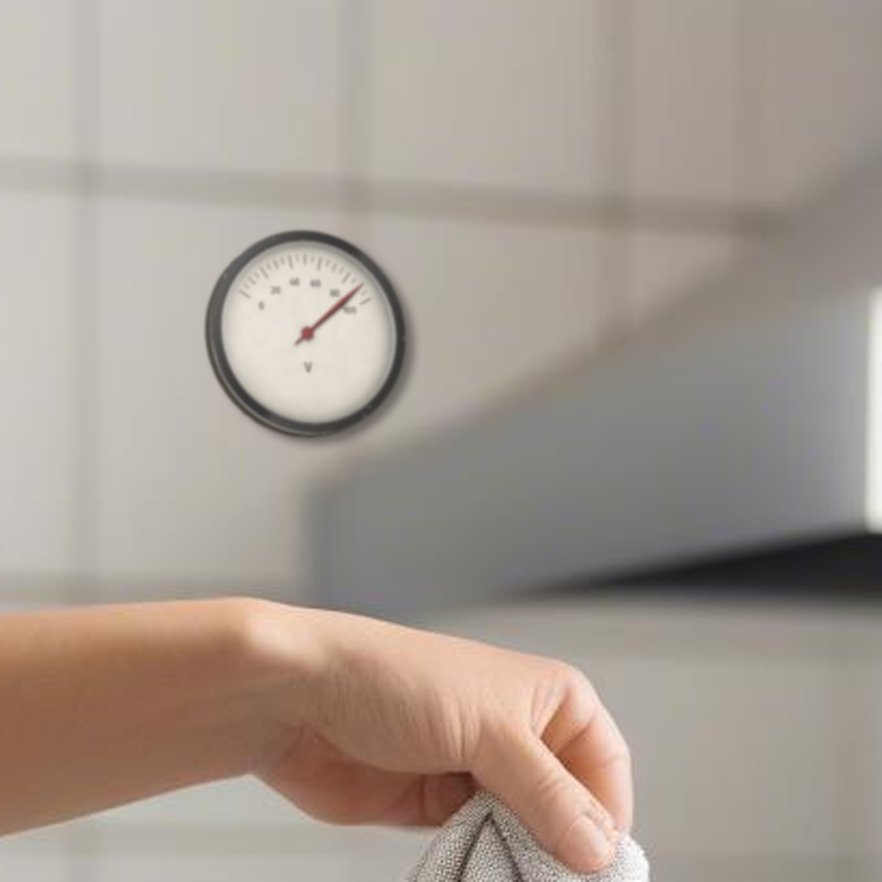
90 V
